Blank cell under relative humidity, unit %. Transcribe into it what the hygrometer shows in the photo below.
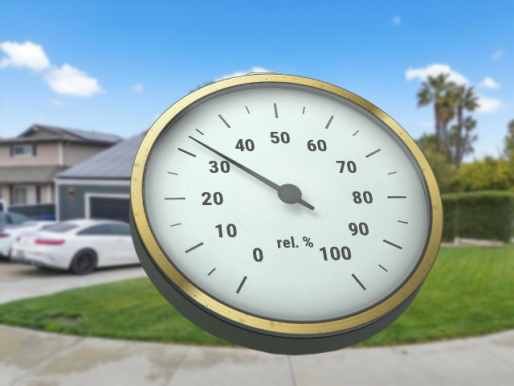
32.5 %
